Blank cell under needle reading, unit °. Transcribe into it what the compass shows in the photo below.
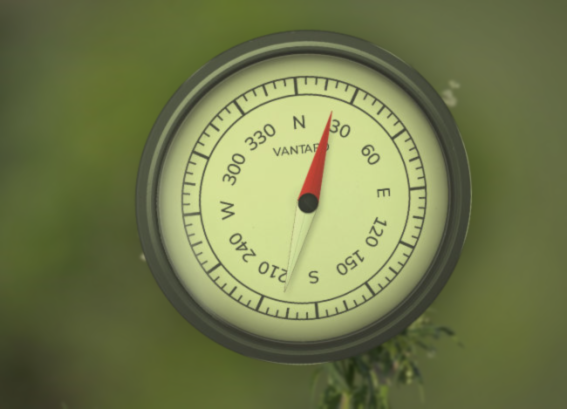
20 °
